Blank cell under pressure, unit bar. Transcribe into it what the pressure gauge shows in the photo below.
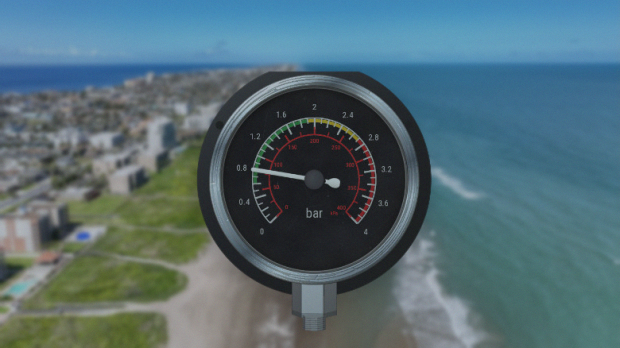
0.8 bar
